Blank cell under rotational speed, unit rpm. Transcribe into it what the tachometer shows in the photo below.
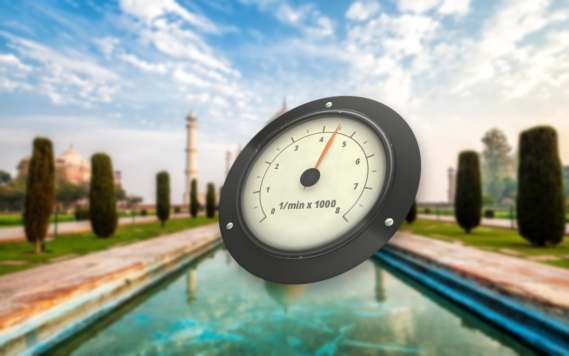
4500 rpm
